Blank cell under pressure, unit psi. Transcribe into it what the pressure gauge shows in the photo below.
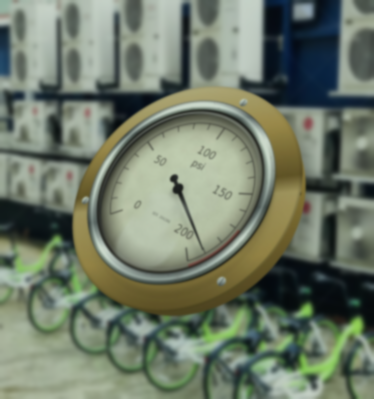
190 psi
